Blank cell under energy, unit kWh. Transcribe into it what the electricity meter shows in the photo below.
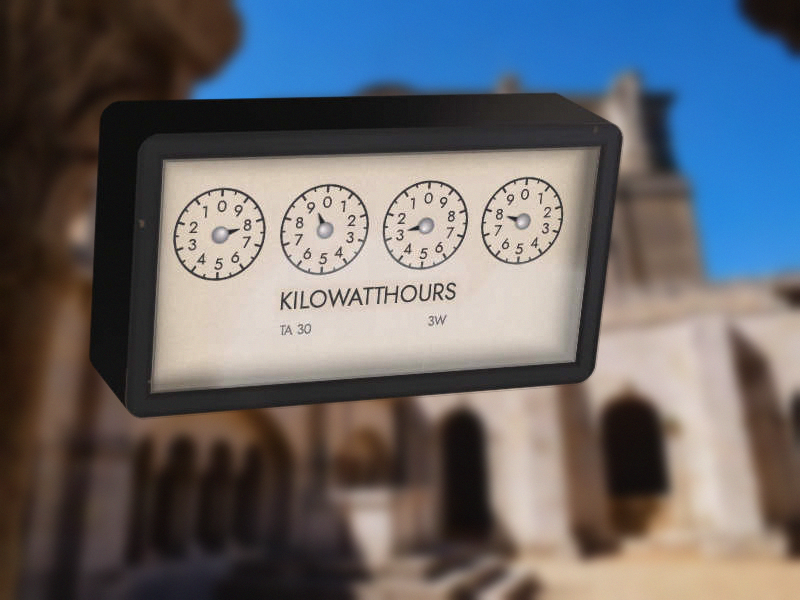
7928 kWh
